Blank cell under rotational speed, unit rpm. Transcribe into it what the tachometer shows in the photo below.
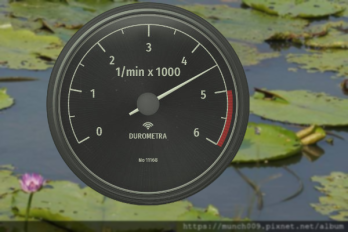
4500 rpm
